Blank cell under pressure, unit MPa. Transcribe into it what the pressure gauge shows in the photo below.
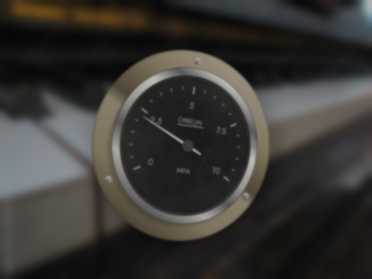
2.25 MPa
